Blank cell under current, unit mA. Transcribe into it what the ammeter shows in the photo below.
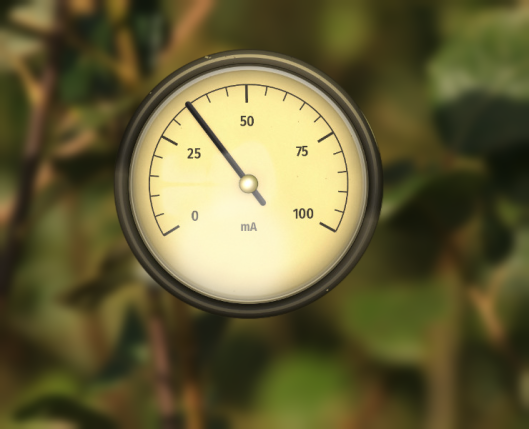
35 mA
